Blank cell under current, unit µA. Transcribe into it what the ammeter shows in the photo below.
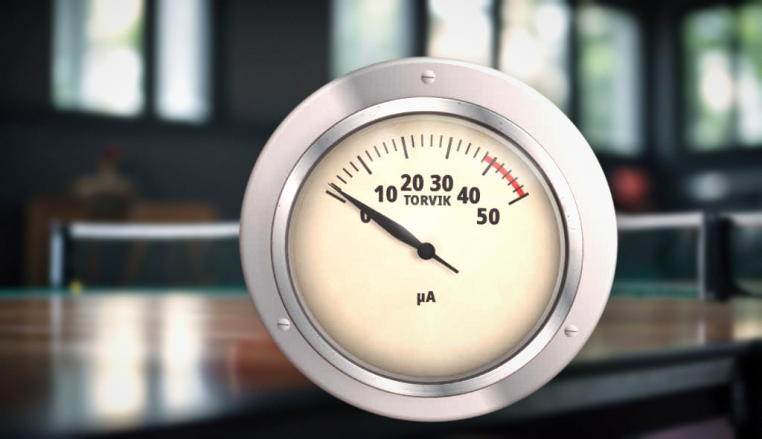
2 µA
